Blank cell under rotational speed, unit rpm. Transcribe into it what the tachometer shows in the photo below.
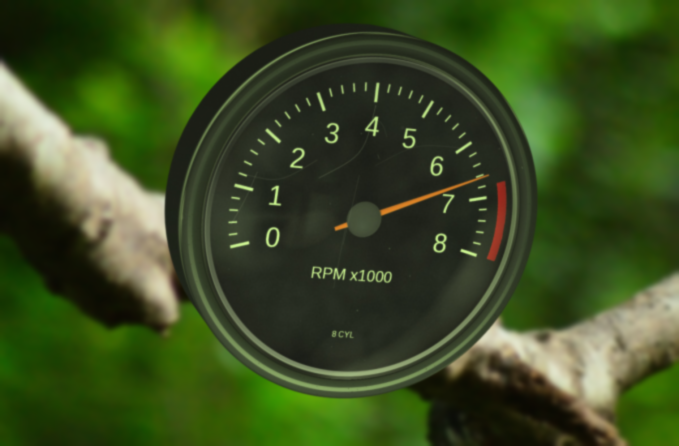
6600 rpm
